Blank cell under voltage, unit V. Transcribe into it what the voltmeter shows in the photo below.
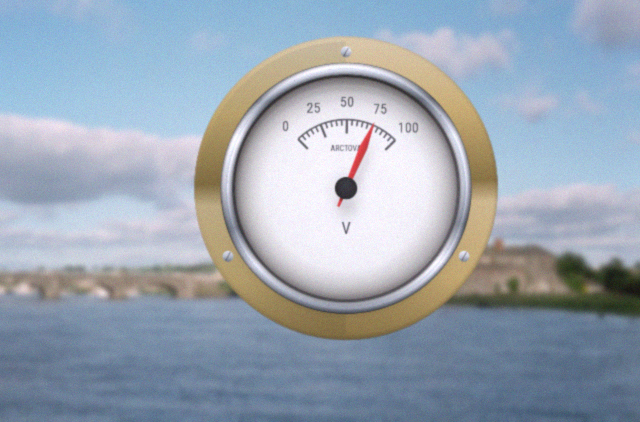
75 V
